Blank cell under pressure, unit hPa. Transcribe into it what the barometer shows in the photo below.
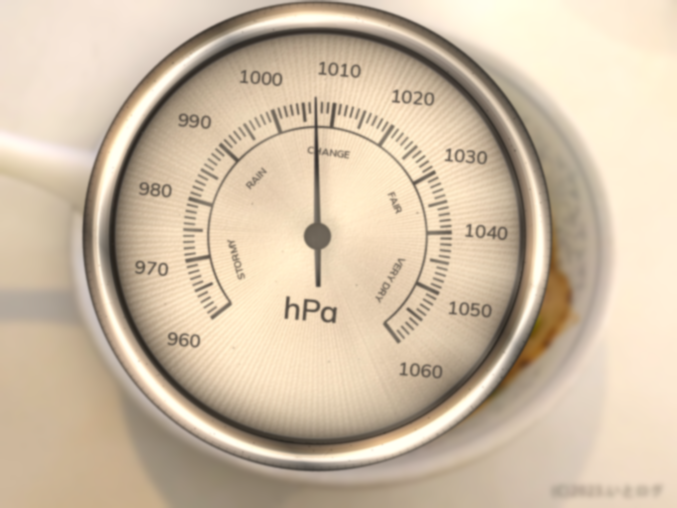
1007 hPa
